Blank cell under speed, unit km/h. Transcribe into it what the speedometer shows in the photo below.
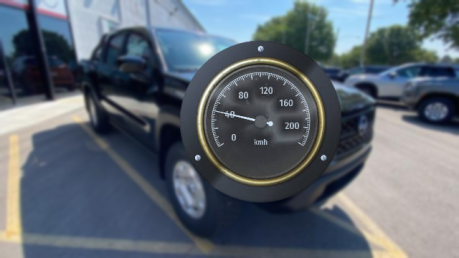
40 km/h
